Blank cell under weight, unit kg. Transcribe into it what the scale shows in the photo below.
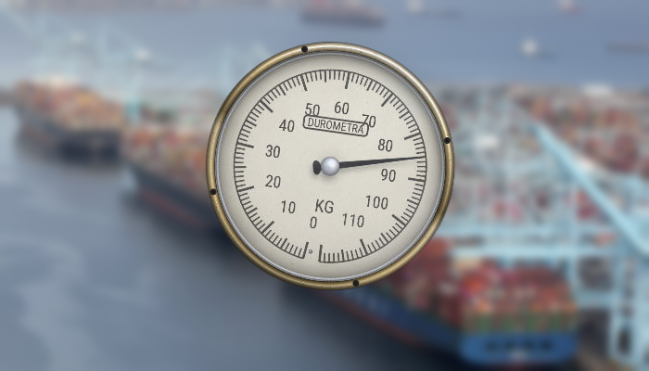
85 kg
